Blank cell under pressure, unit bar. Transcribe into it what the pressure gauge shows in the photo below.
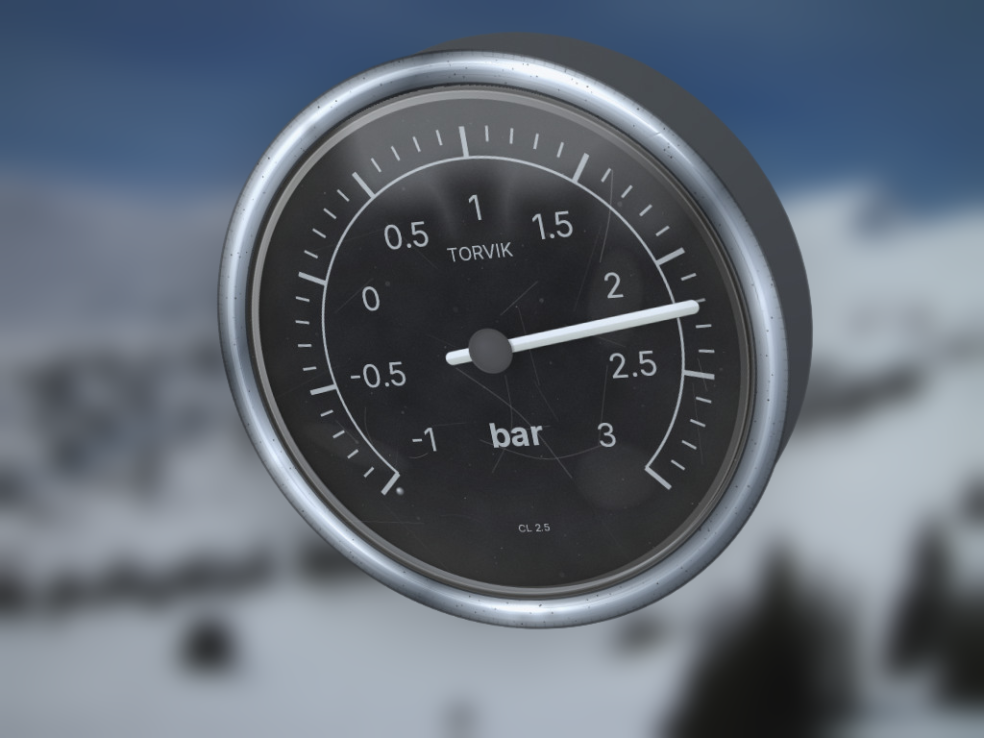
2.2 bar
